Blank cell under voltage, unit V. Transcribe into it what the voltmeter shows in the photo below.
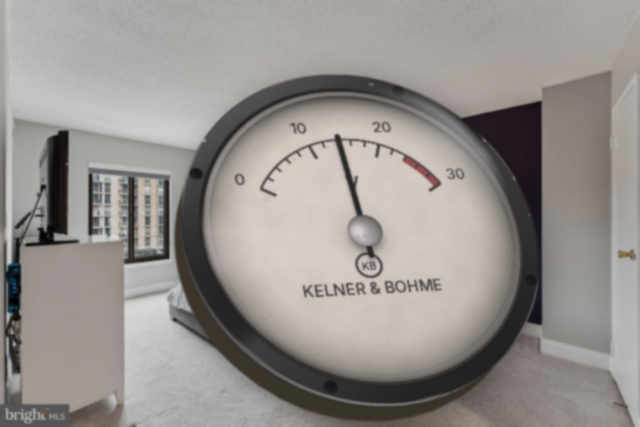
14 V
